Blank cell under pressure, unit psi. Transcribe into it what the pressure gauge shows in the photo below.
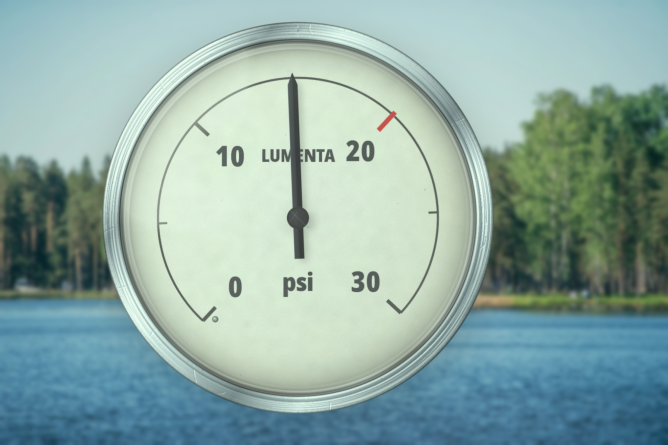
15 psi
